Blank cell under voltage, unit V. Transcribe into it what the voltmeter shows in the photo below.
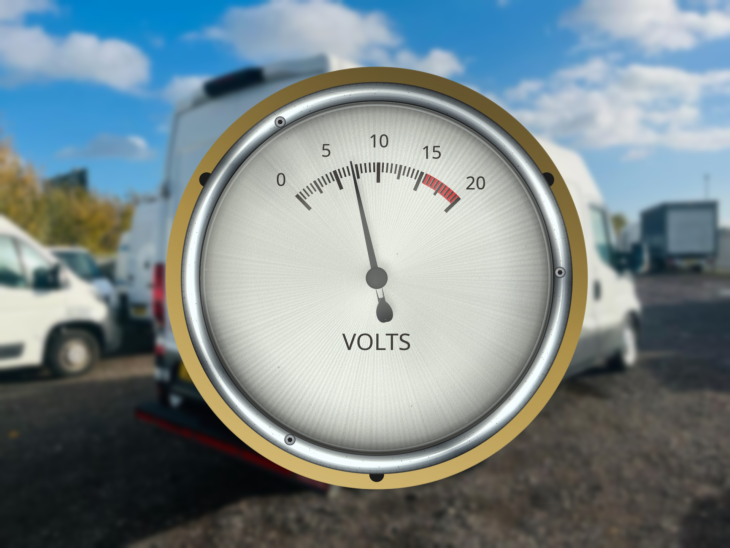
7 V
